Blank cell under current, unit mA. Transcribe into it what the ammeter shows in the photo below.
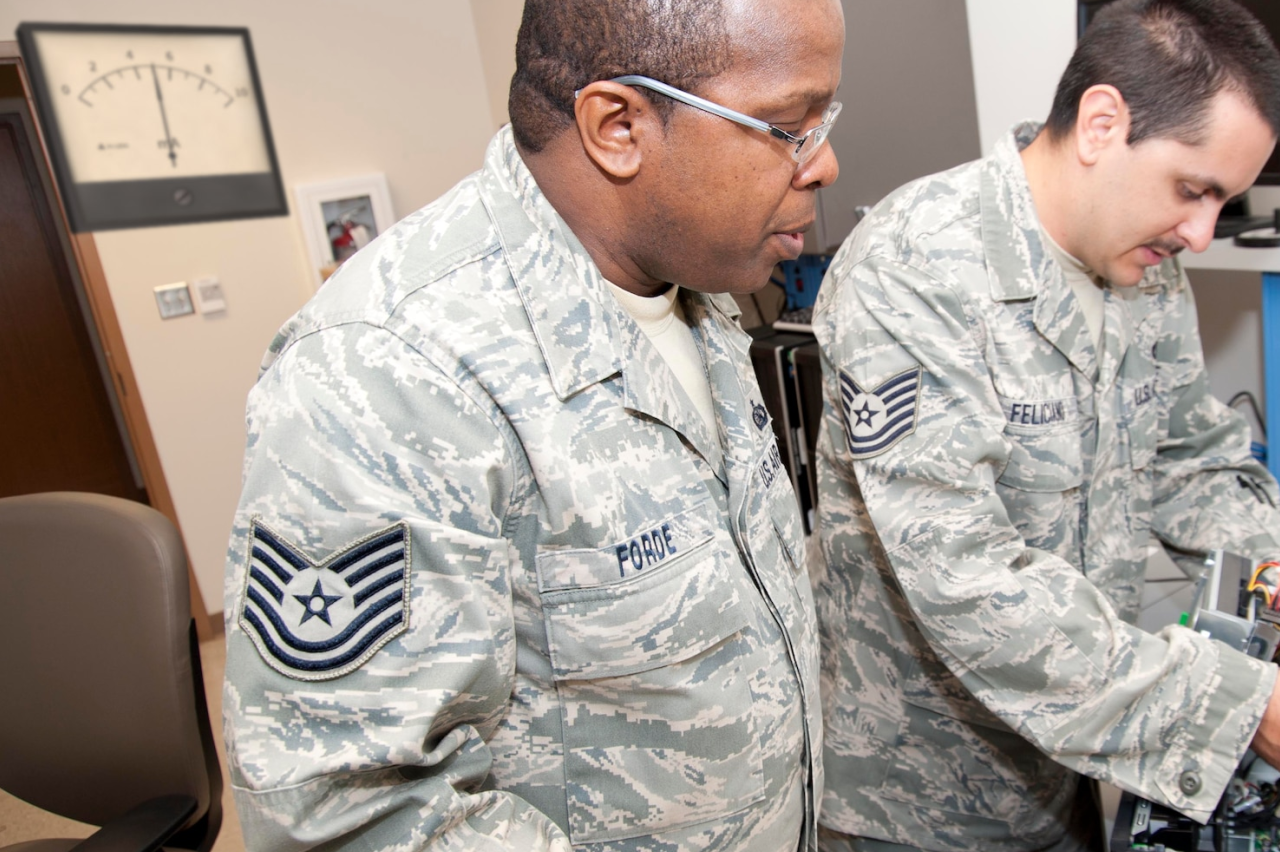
5 mA
